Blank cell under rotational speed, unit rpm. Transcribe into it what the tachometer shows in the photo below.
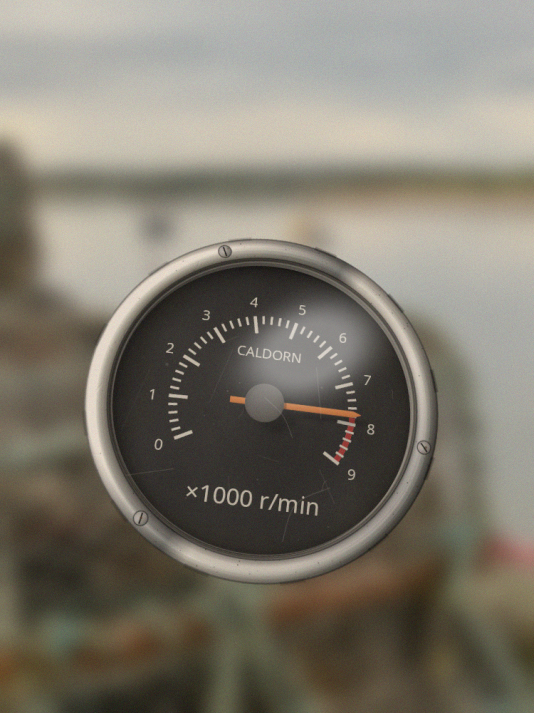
7800 rpm
